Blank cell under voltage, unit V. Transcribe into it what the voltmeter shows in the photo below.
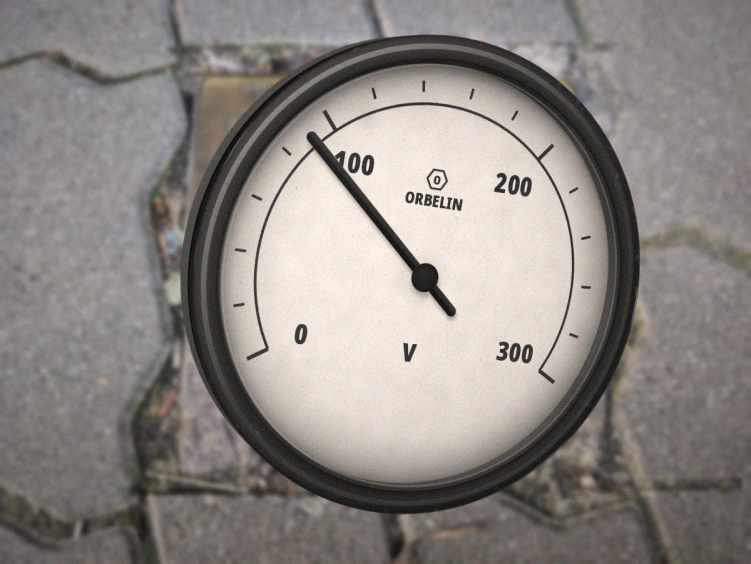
90 V
